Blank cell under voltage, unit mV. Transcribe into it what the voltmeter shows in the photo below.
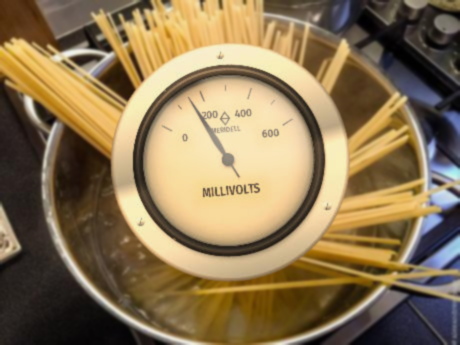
150 mV
